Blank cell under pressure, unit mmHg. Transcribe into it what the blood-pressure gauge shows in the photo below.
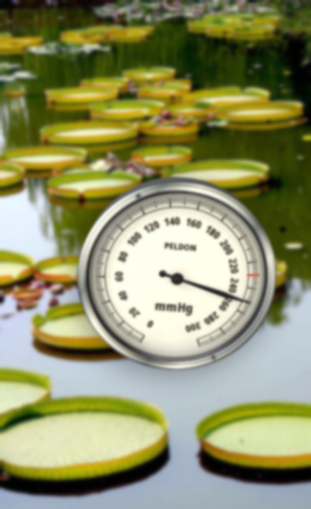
250 mmHg
